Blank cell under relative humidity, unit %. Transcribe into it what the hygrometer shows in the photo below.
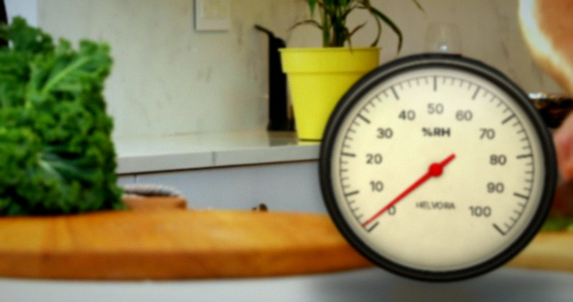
2 %
